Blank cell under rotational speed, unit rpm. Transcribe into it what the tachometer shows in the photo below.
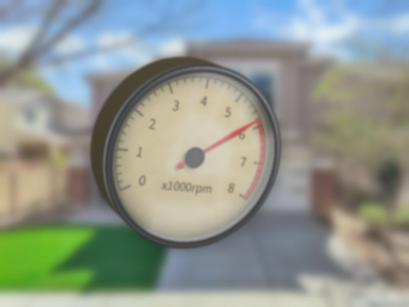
5800 rpm
